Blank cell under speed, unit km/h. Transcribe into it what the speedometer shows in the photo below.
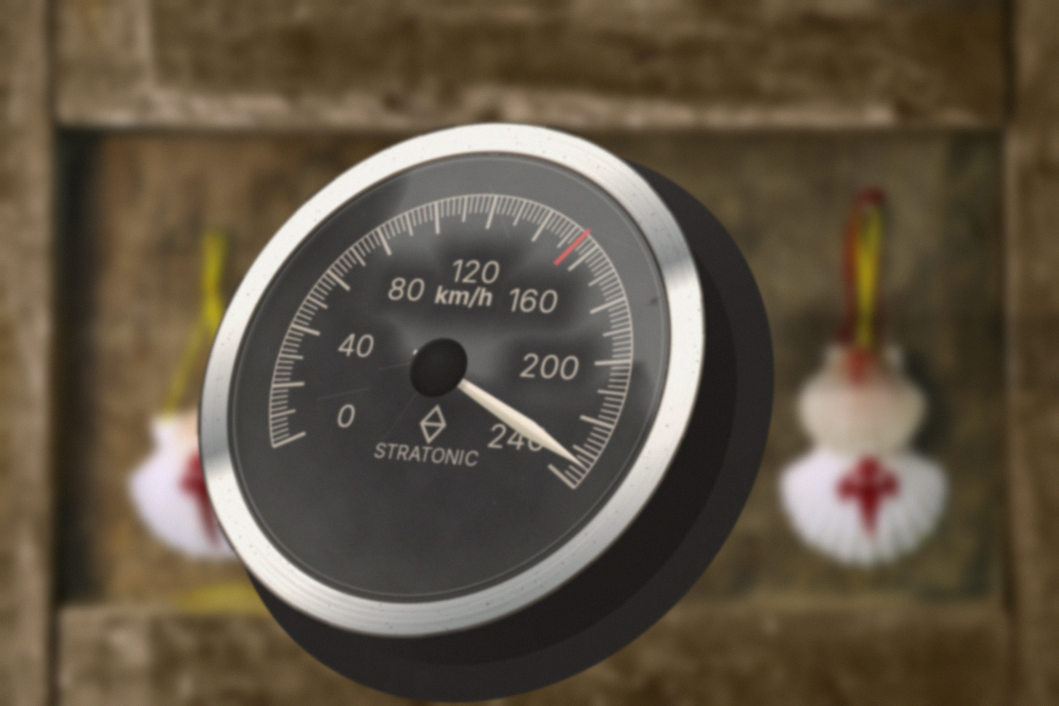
234 km/h
